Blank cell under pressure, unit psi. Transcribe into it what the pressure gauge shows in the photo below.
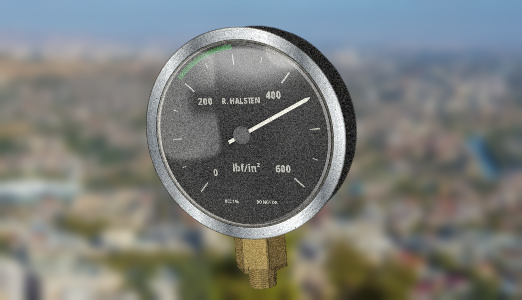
450 psi
